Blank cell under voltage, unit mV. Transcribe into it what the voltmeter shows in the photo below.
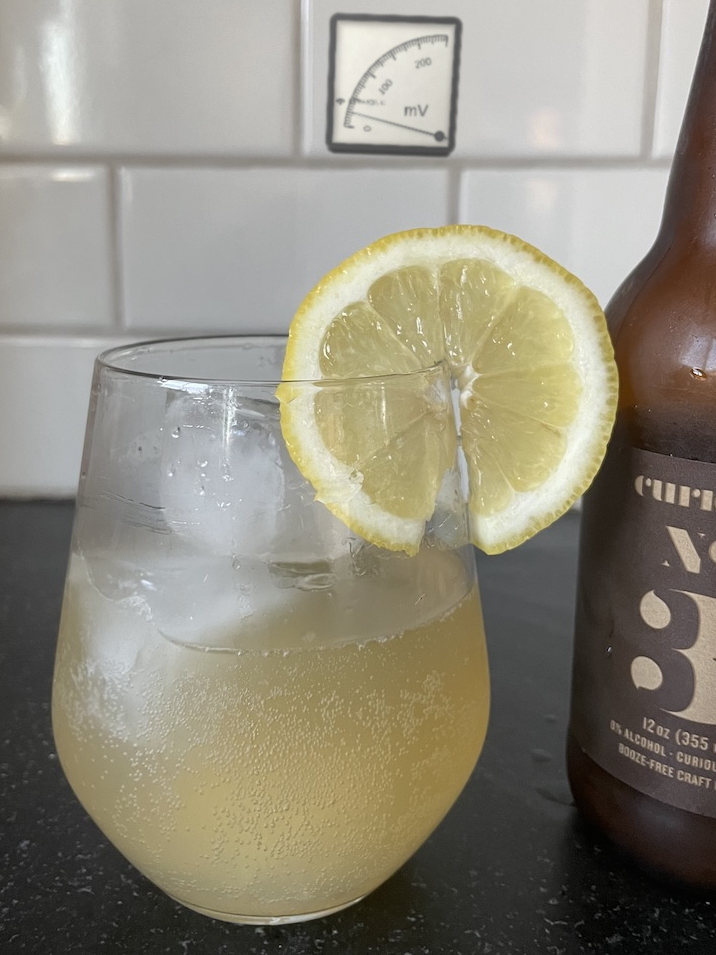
25 mV
